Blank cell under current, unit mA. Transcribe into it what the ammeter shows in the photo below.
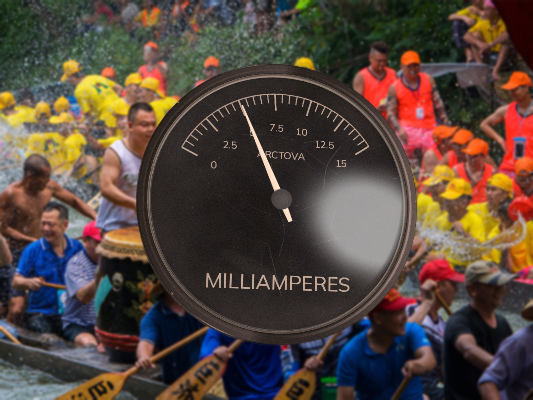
5 mA
